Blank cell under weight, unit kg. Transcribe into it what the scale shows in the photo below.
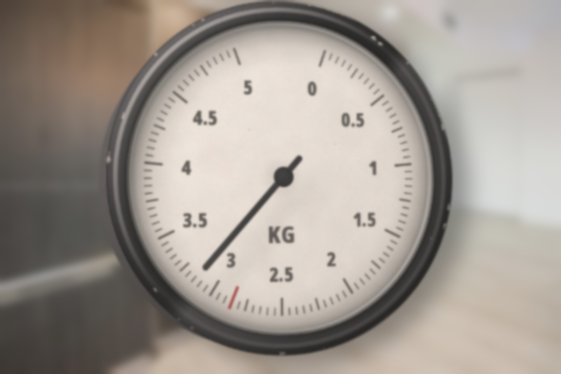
3.15 kg
